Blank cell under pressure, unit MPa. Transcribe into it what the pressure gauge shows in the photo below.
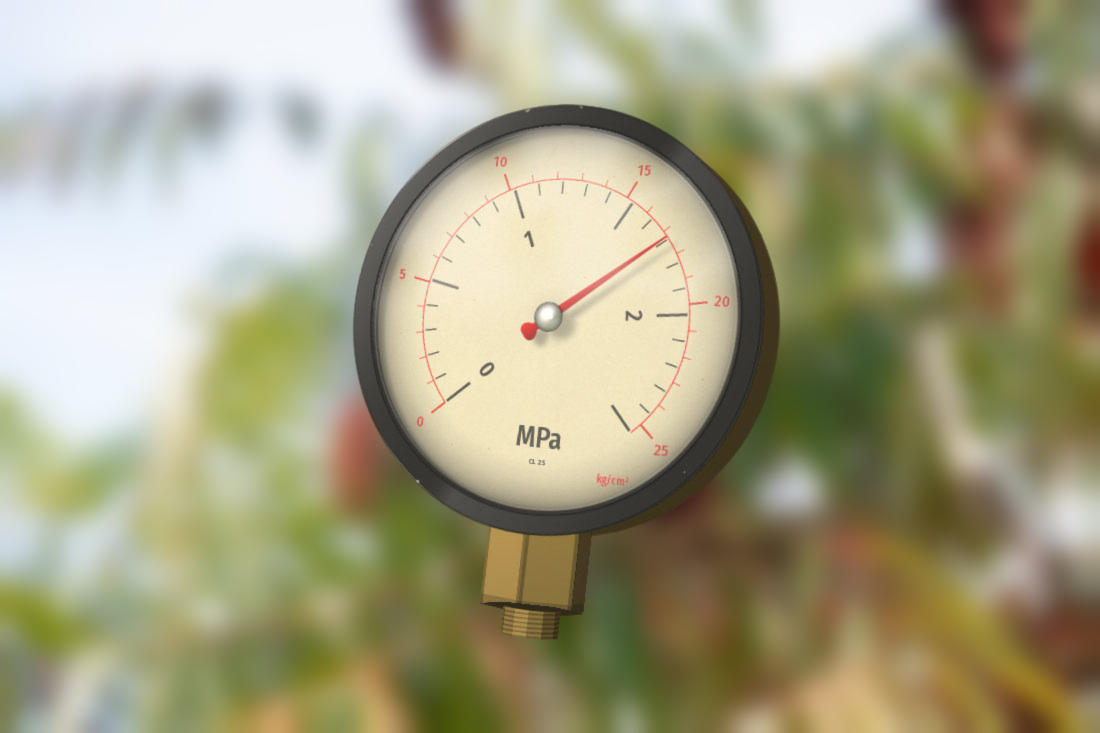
1.7 MPa
